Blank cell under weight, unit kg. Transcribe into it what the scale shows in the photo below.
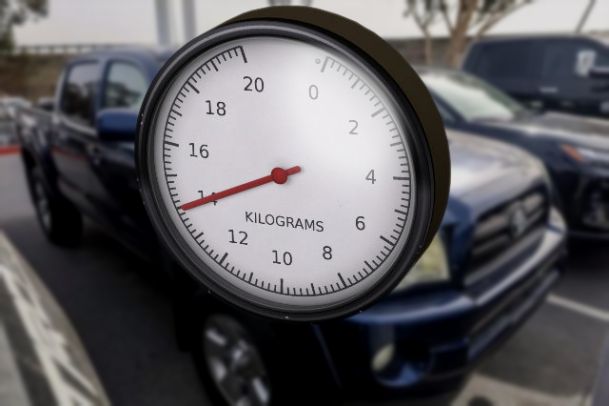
14 kg
